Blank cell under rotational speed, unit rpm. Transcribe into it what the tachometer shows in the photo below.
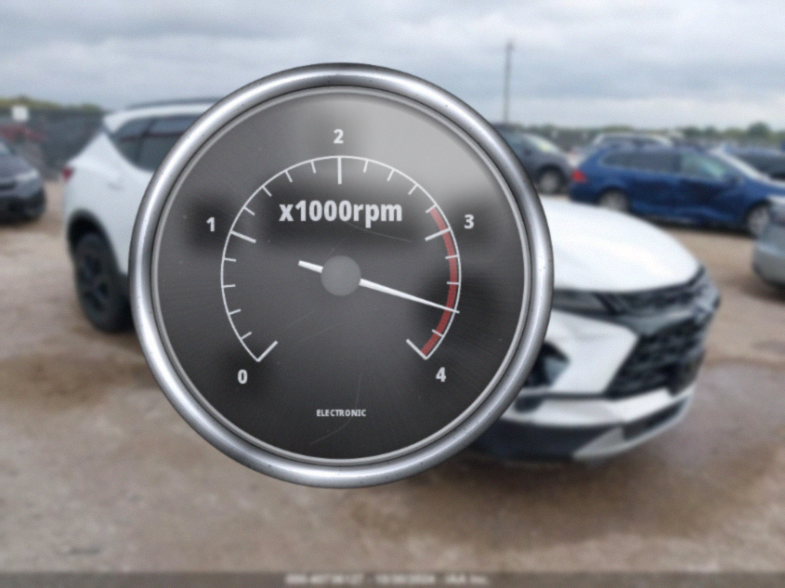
3600 rpm
